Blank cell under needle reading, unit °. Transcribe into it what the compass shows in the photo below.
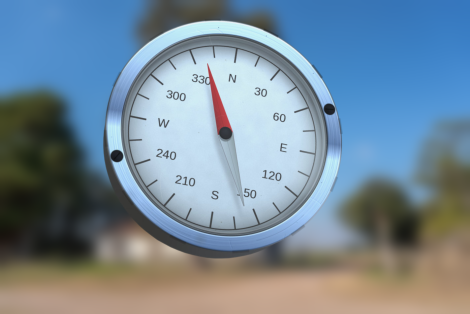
337.5 °
